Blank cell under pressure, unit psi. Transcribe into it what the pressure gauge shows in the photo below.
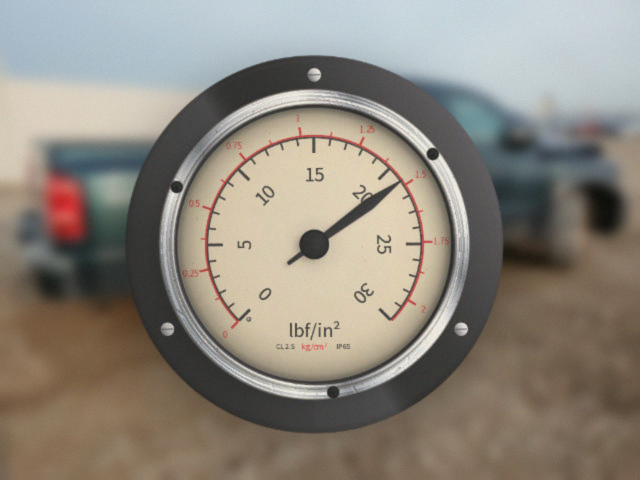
21 psi
